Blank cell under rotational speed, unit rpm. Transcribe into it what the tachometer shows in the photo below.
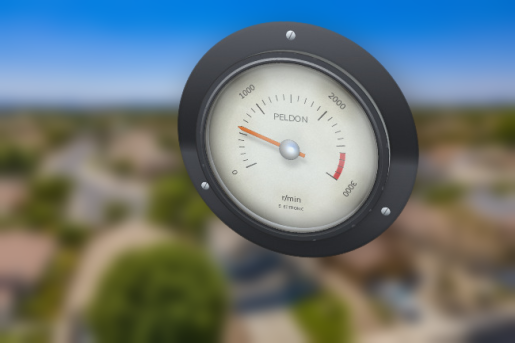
600 rpm
